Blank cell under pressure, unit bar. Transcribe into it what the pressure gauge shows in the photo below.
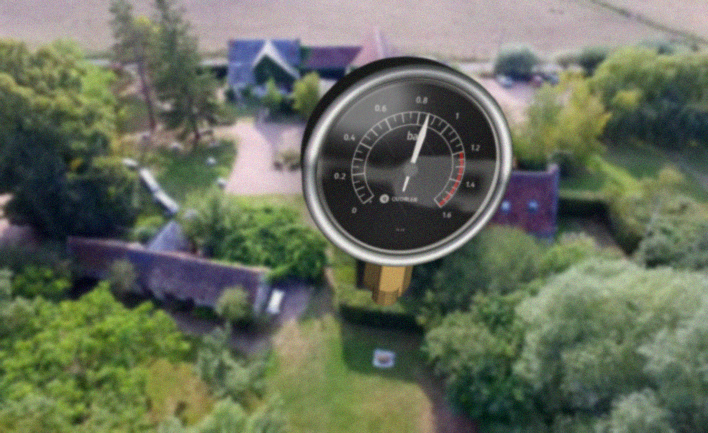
0.85 bar
